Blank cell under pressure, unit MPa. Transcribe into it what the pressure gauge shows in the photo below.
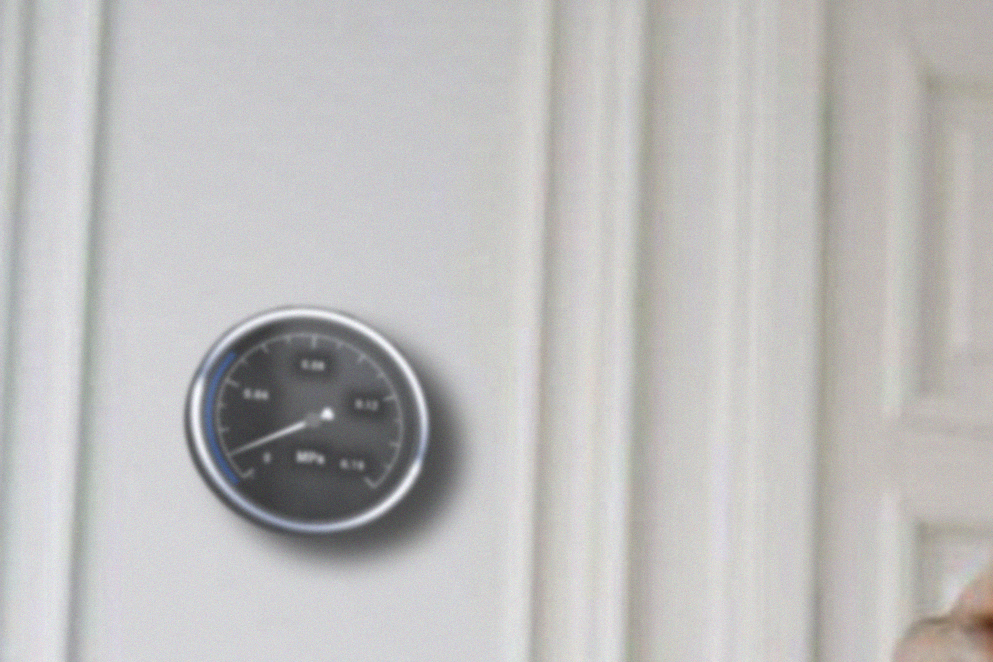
0.01 MPa
